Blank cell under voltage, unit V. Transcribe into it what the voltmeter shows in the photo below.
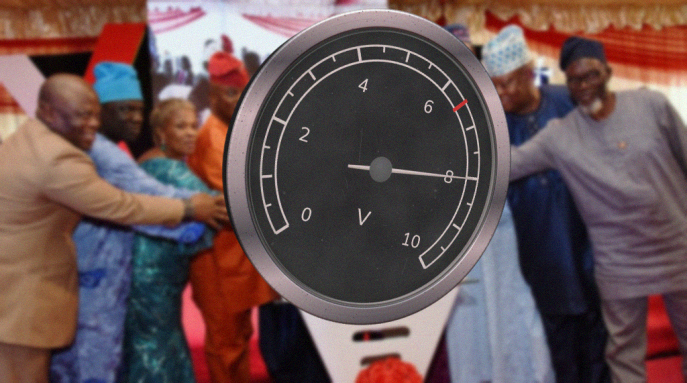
8 V
